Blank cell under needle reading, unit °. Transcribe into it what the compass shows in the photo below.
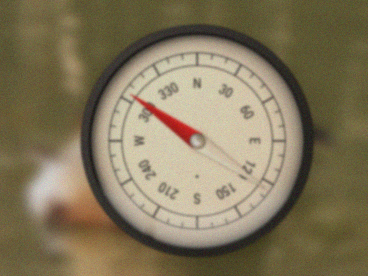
305 °
